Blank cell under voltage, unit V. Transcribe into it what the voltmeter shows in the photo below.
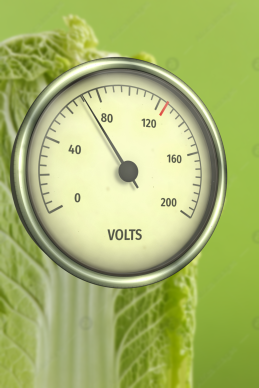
70 V
